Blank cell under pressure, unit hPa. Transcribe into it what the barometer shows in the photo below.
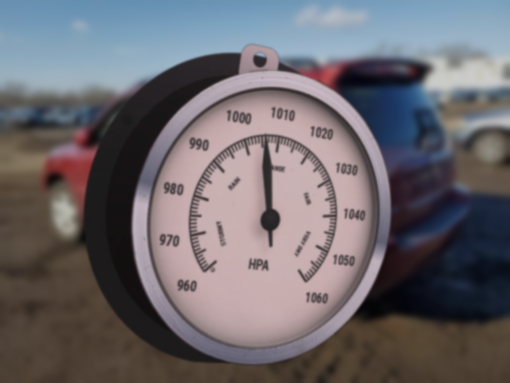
1005 hPa
